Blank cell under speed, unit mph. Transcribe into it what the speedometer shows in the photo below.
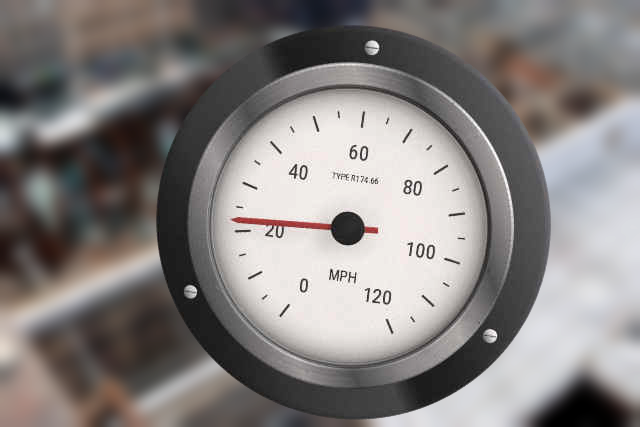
22.5 mph
